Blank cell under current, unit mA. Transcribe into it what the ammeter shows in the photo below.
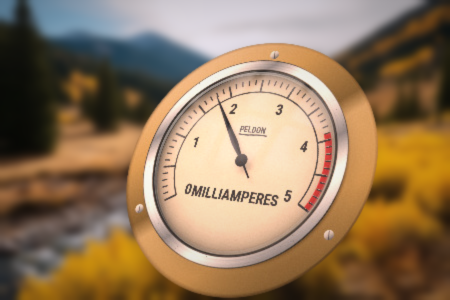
1.8 mA
